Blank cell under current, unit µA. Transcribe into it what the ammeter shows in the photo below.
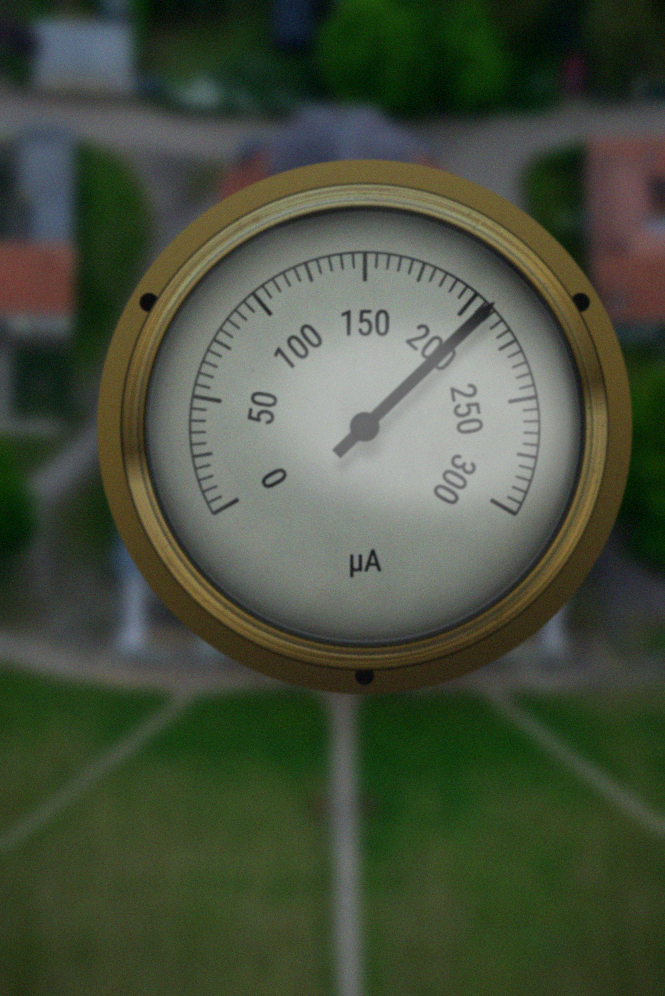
207.5 µA
